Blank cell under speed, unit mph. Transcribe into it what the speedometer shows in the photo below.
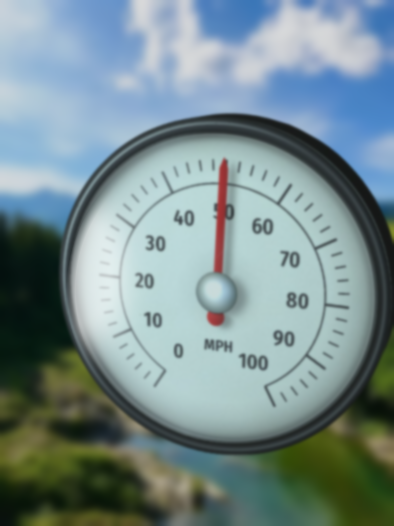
50 mph
